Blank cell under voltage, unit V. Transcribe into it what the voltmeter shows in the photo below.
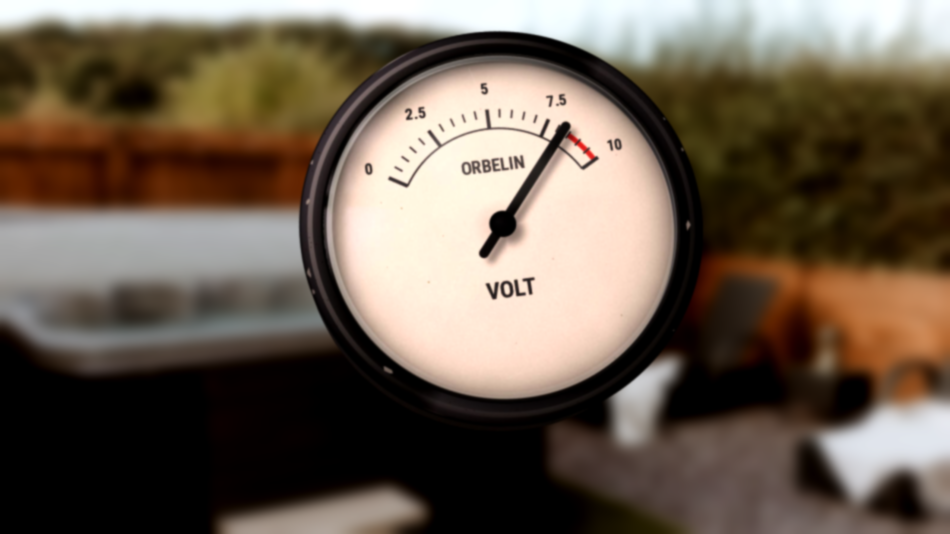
8.25 V
